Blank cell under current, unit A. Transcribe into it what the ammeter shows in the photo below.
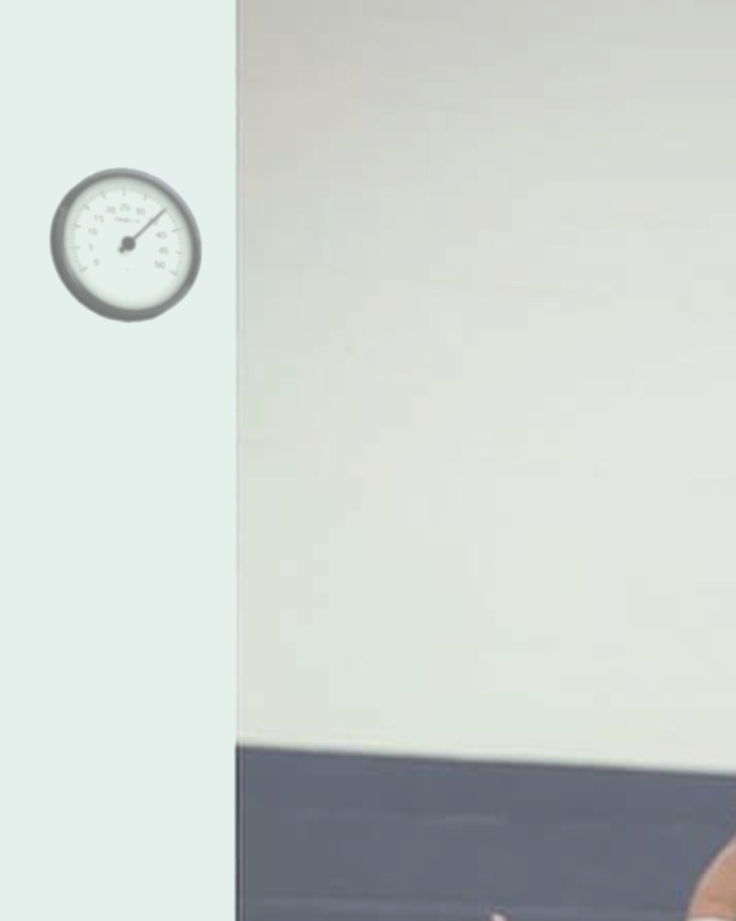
35 A
